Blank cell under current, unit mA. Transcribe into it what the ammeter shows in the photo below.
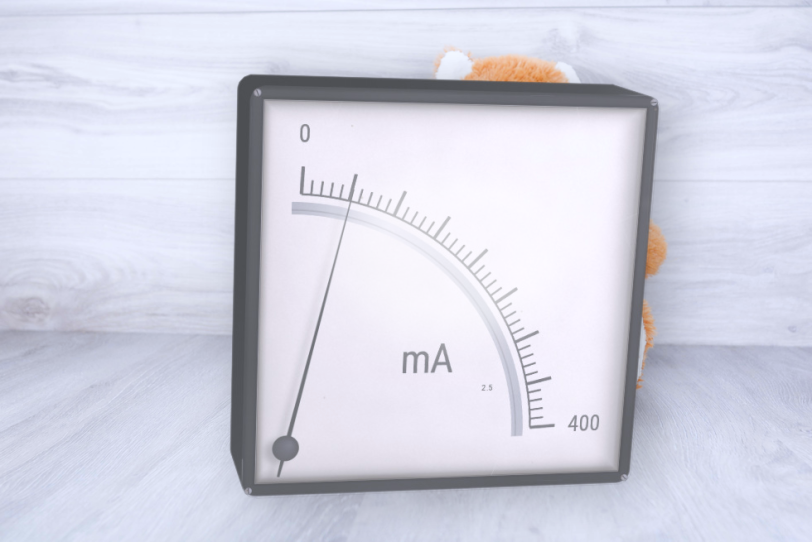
50 mA
